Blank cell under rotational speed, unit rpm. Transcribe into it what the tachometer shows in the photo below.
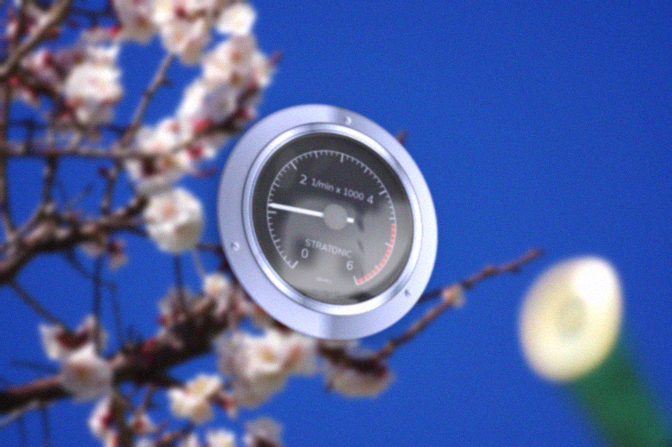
1100 rpm
